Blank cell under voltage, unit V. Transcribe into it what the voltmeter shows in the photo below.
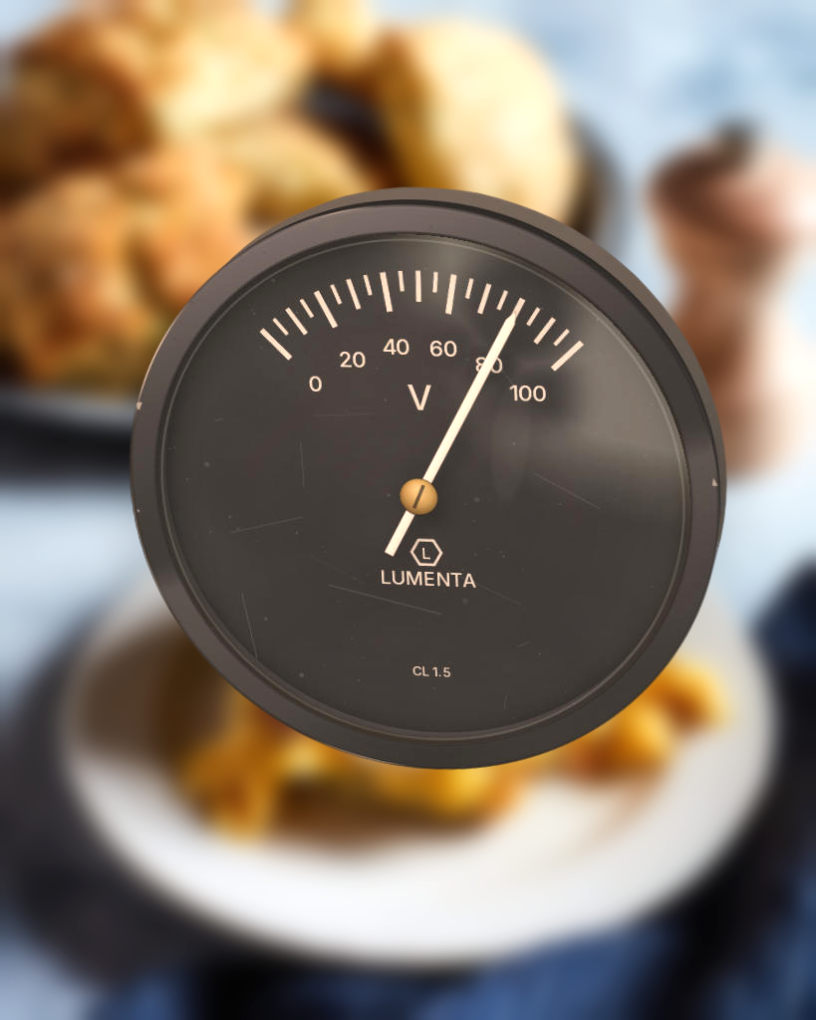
80 V
